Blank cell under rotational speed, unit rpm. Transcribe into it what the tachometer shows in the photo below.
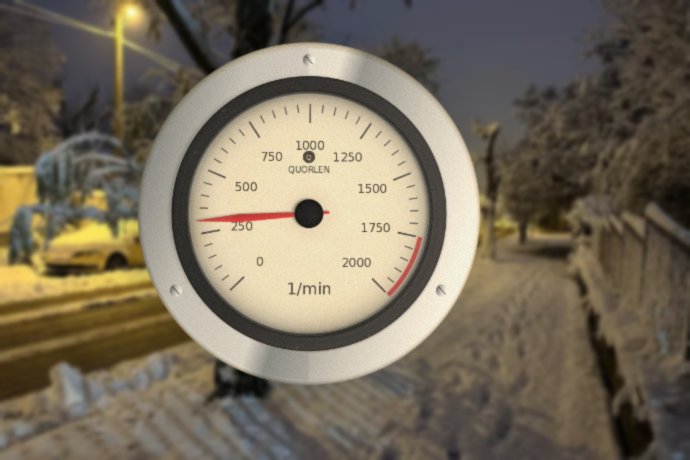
300 rpm
